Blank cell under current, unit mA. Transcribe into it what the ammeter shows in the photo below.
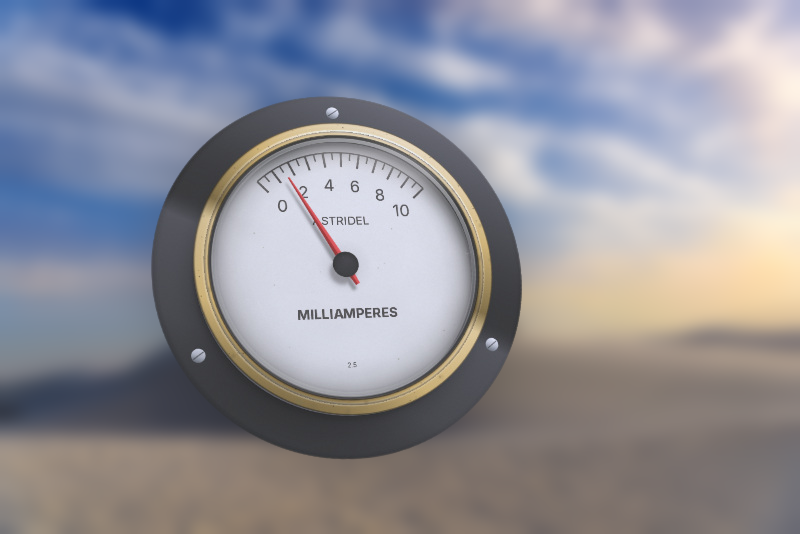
1.5 mA
